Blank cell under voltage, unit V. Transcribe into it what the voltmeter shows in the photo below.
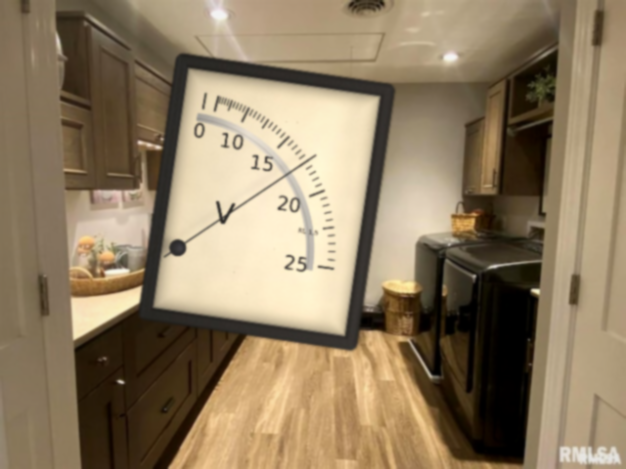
17.5 V
